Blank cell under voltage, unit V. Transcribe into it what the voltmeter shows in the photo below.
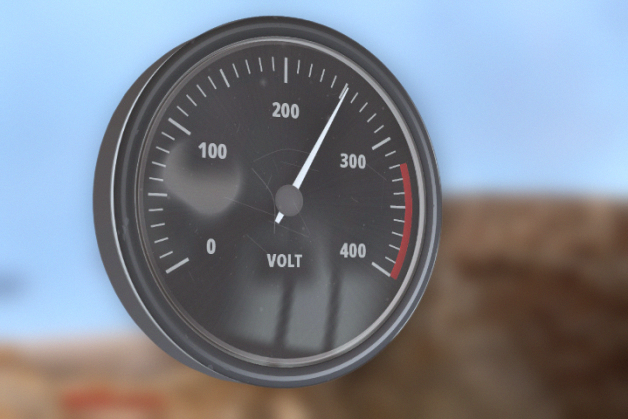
250 V
